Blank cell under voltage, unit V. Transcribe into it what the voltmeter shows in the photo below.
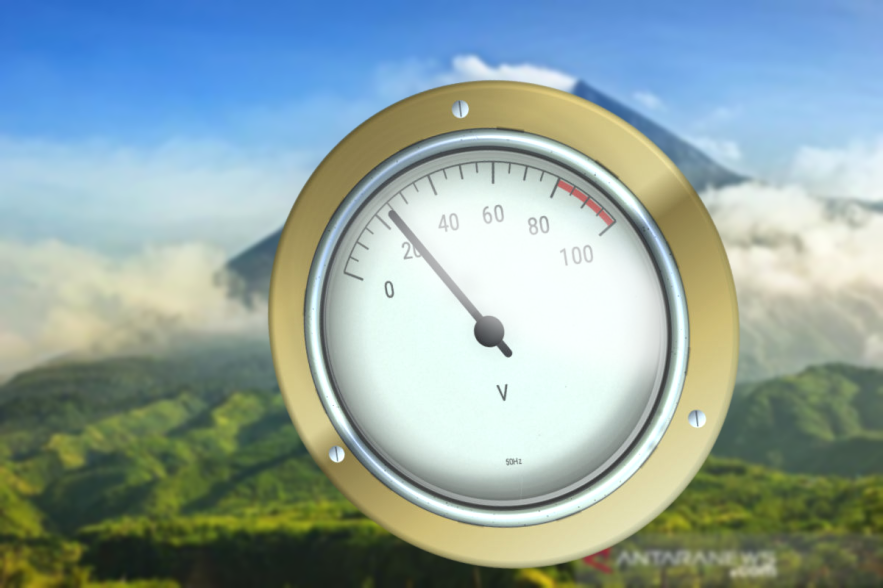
25 V
